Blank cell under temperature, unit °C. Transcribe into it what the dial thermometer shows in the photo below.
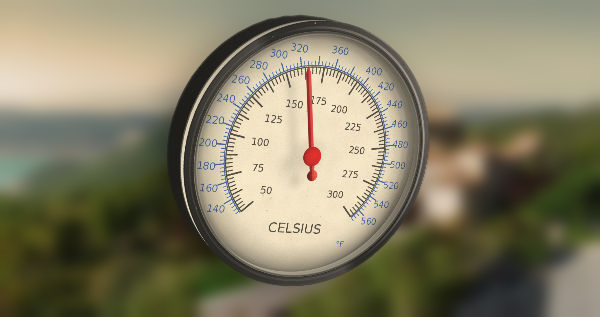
162.5 °C
